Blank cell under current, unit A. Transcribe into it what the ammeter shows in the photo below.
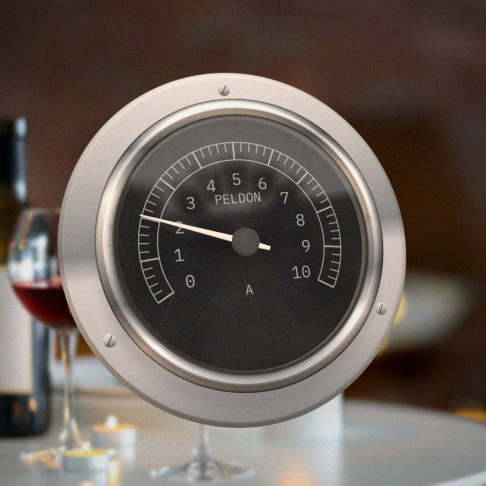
2 A
